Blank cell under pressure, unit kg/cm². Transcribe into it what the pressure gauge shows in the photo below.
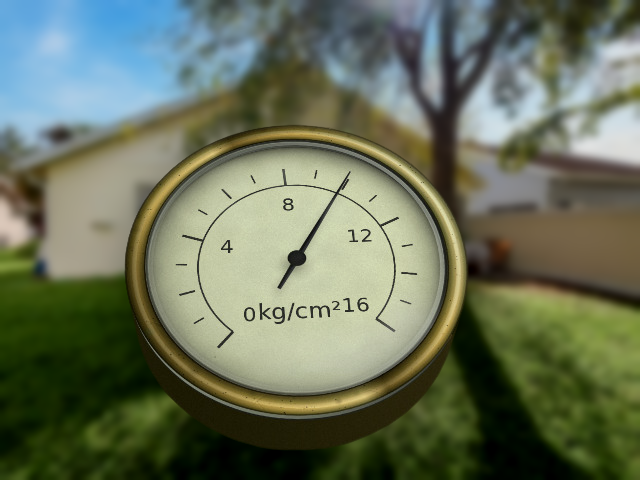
10 kg/cm²
